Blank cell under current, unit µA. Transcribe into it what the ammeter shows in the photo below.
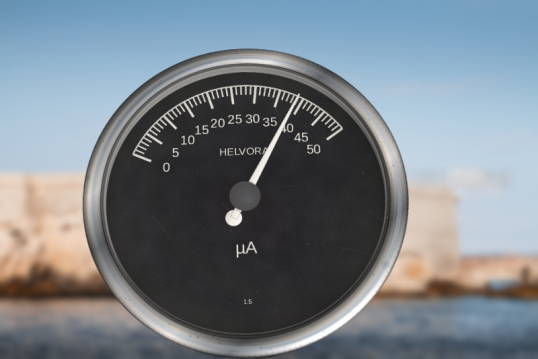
39 µA
